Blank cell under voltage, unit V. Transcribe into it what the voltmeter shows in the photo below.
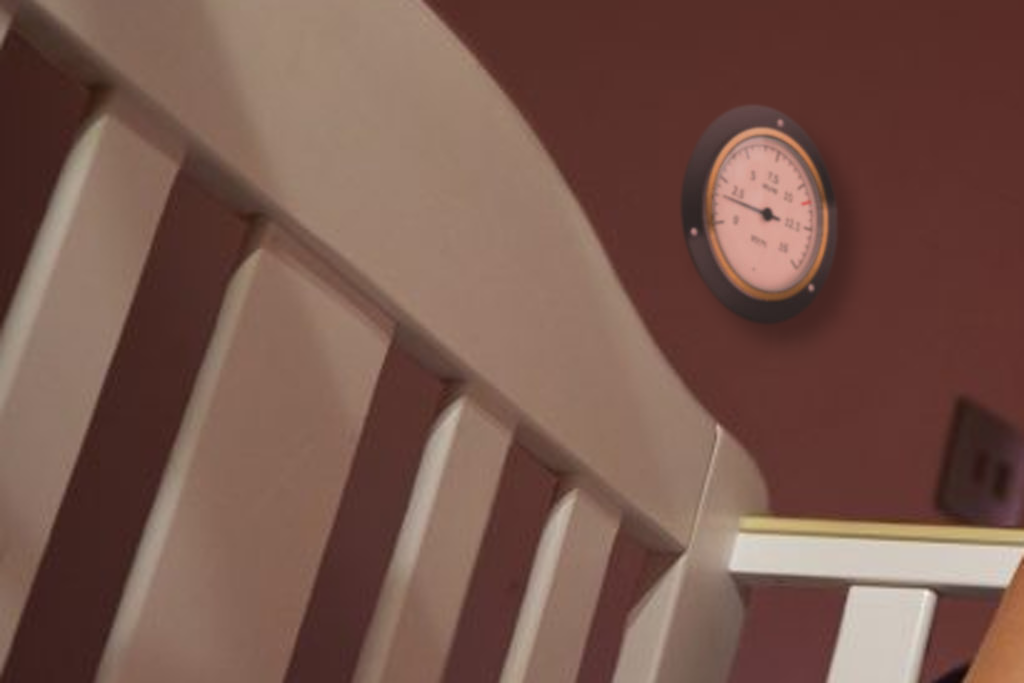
1.5 V
